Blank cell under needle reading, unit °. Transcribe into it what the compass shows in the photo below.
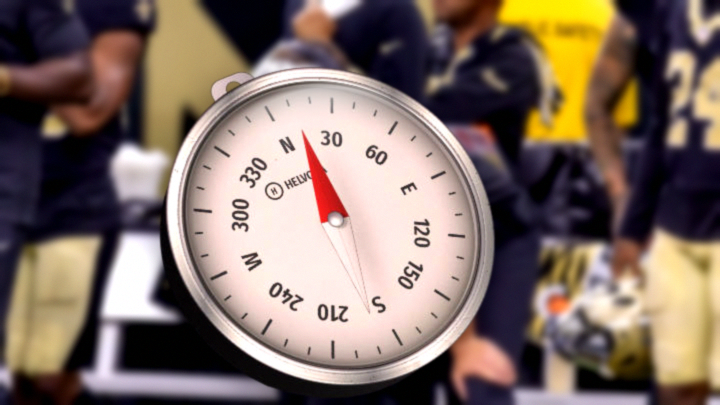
10 °
